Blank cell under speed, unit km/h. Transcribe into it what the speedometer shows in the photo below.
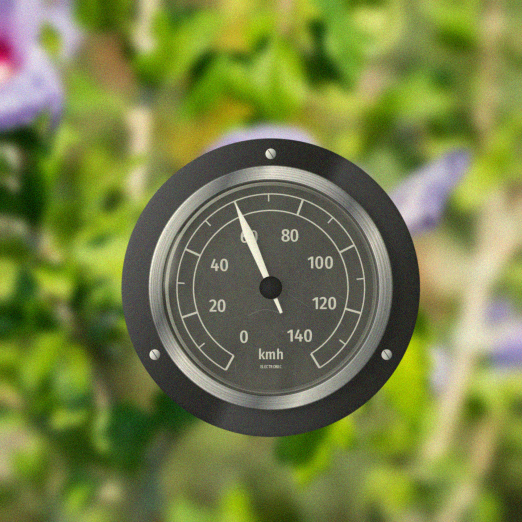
60 km/h
